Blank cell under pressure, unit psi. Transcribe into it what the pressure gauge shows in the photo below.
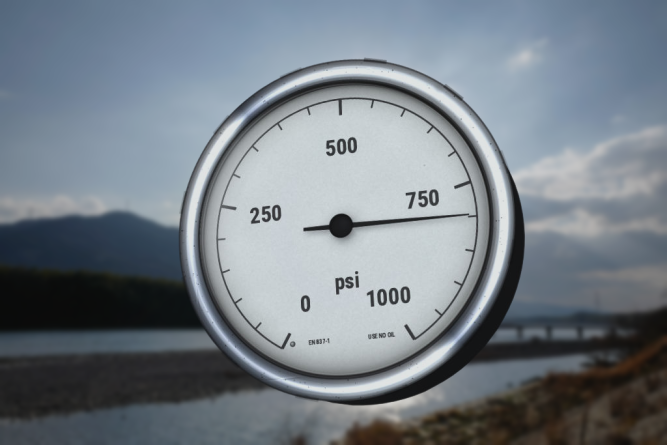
800 psi
